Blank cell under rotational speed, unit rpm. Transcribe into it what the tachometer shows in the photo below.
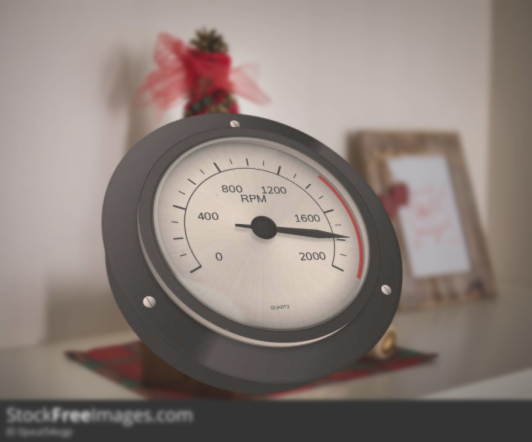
1800 rpm
